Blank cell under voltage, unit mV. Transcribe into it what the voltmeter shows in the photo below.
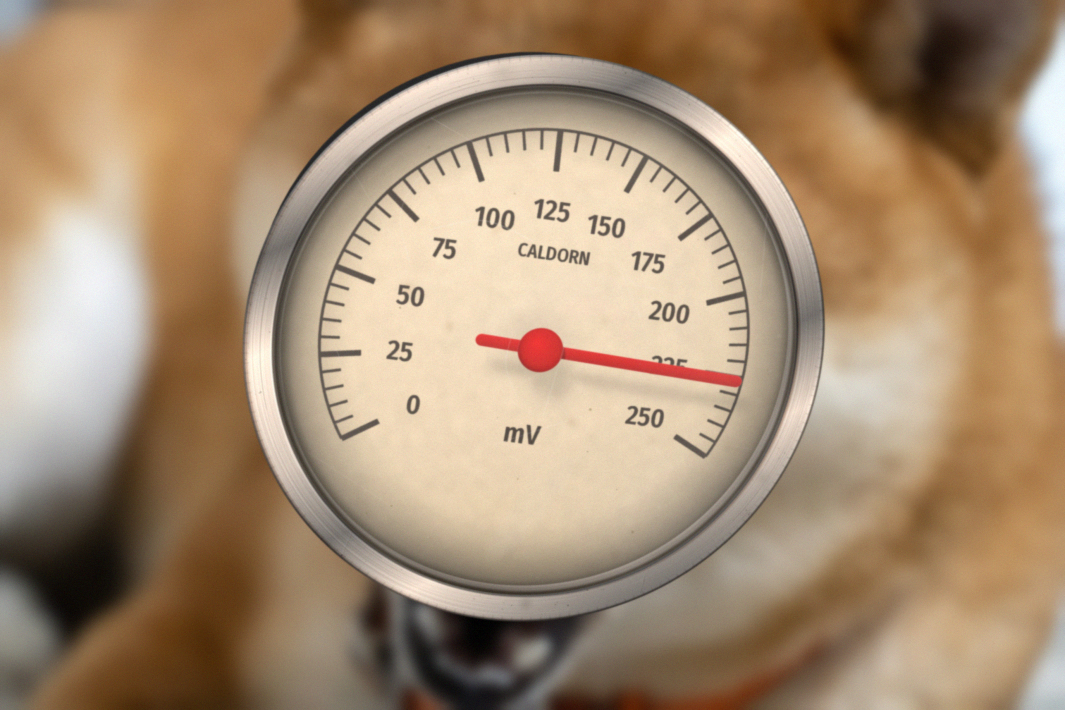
225 mV
